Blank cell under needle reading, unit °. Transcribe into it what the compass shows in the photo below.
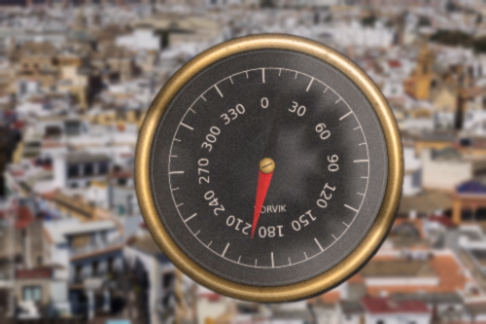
195 °
